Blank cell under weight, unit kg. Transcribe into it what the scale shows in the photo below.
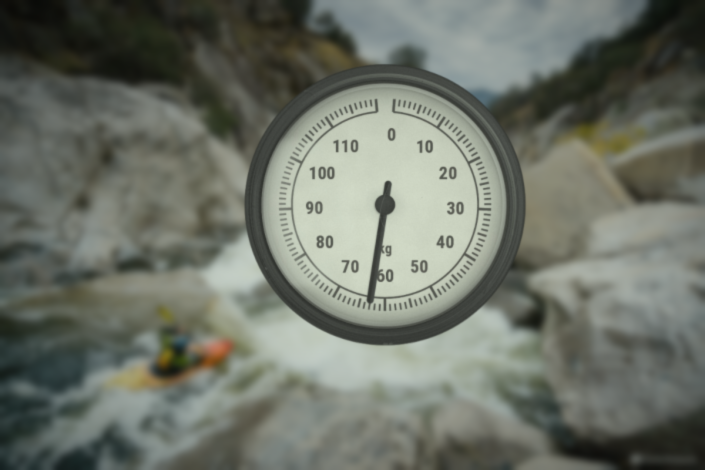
63 kg
